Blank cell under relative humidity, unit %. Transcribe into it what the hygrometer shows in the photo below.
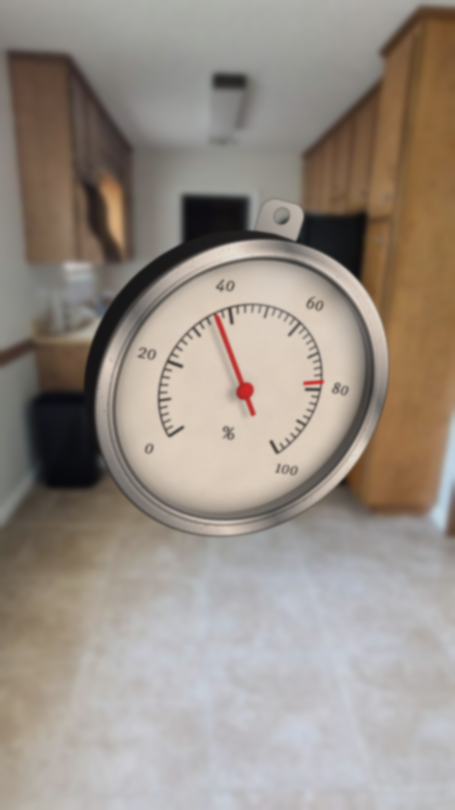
36 %
